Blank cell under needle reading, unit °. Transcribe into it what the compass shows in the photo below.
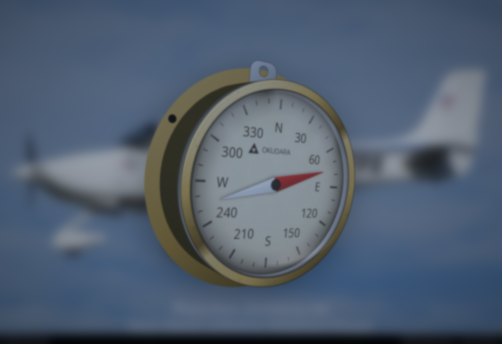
75 °
